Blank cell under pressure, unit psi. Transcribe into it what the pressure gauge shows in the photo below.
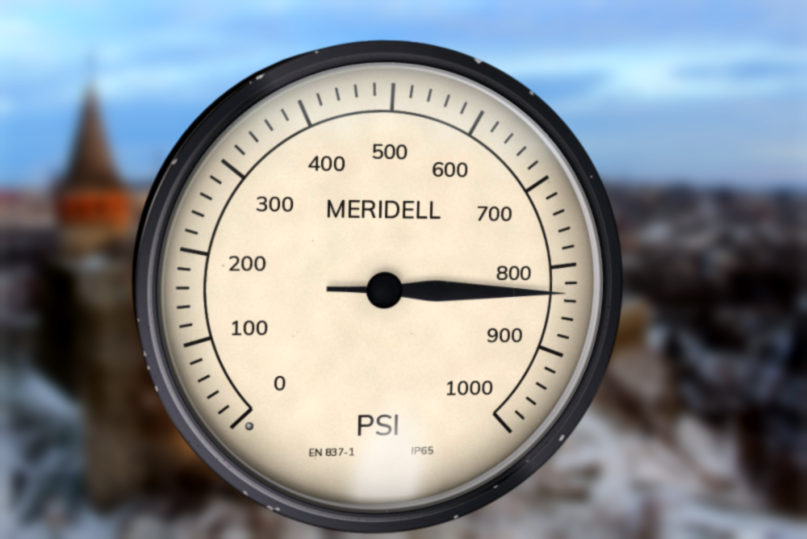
830 psi
